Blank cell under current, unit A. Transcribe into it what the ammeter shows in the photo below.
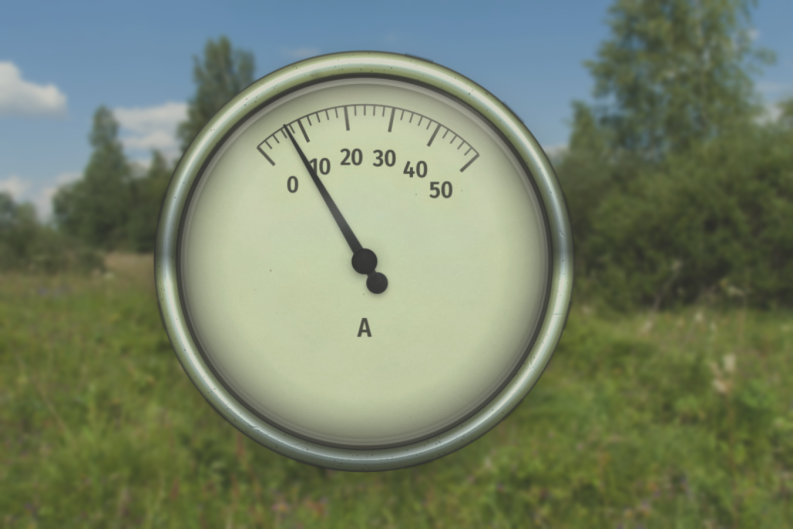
7 A
